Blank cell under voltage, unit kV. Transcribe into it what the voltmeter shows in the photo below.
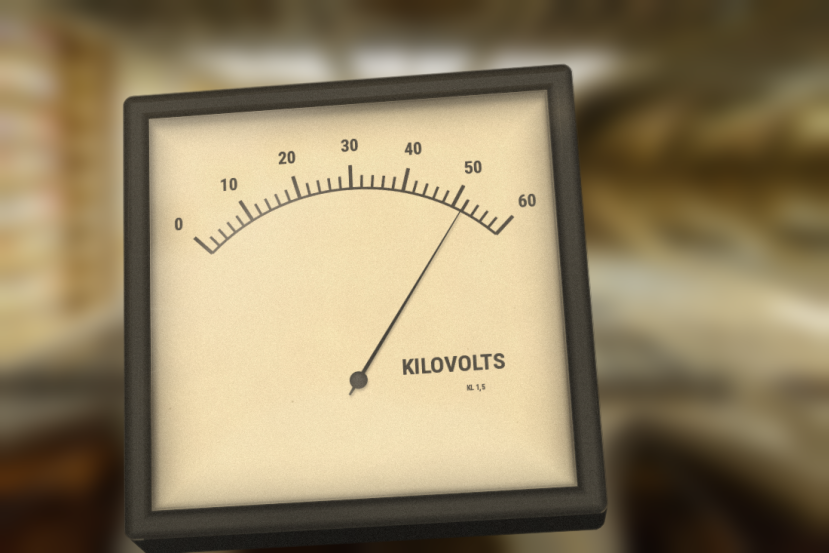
52 kV
